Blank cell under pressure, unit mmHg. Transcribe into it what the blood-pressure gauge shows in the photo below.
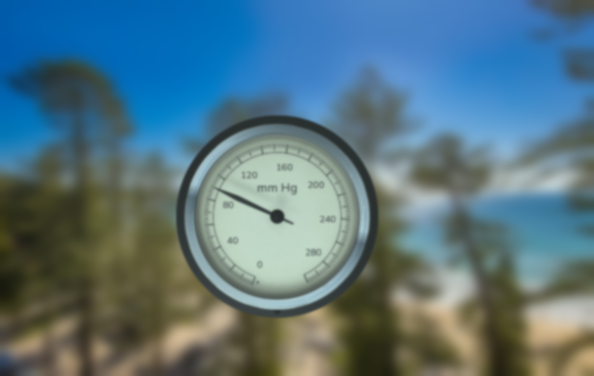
90 mmHg
